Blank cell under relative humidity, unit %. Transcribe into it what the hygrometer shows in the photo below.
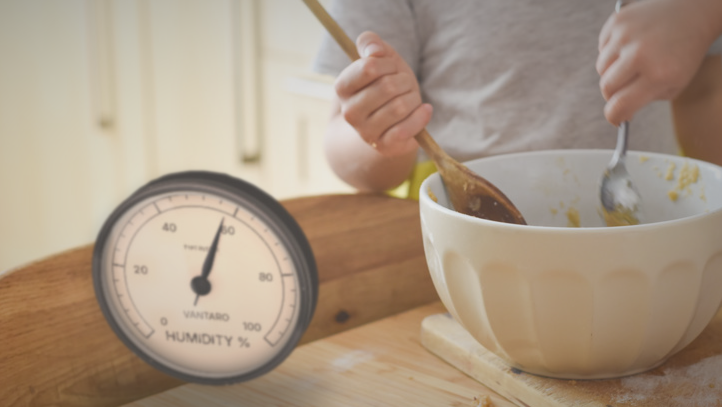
58 %
